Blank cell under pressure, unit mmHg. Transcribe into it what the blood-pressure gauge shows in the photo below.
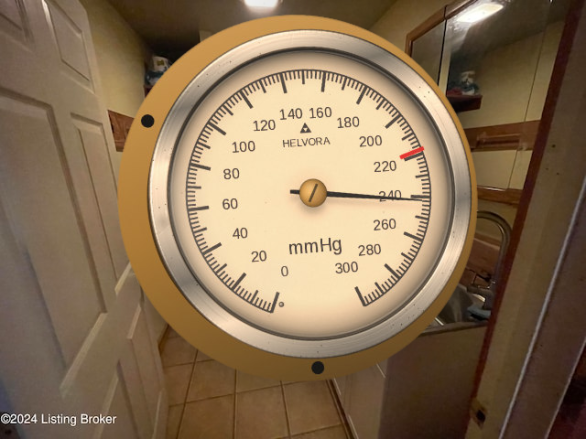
242 mmHg
